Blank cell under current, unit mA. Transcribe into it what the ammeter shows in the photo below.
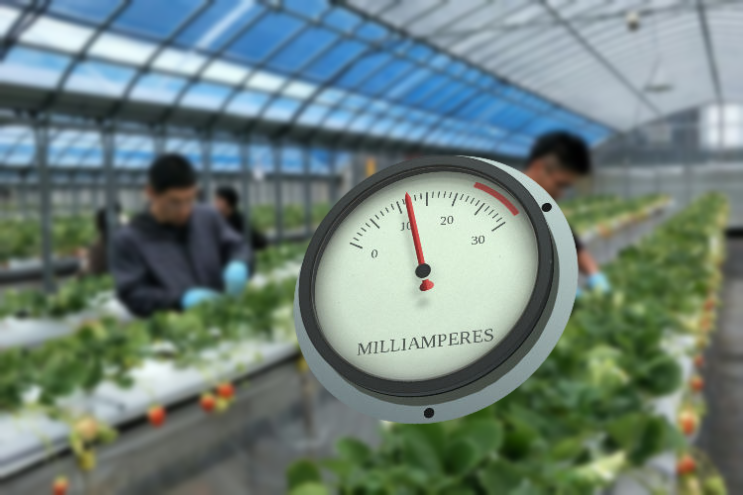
12 mA
